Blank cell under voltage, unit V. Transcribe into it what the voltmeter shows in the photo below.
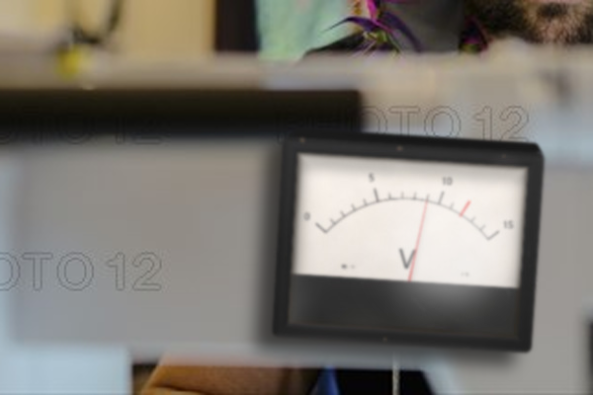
9 V
